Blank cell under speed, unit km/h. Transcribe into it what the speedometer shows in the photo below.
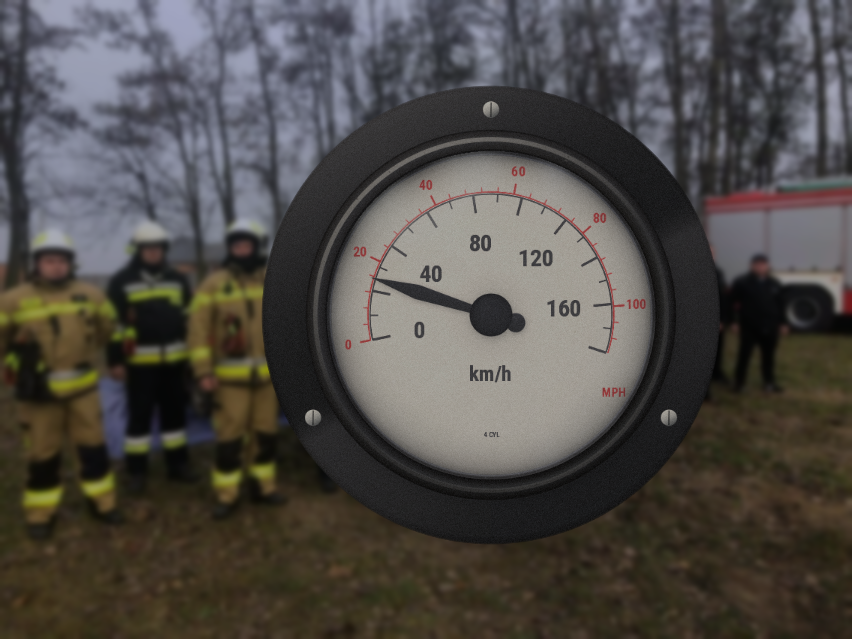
25 km/h
